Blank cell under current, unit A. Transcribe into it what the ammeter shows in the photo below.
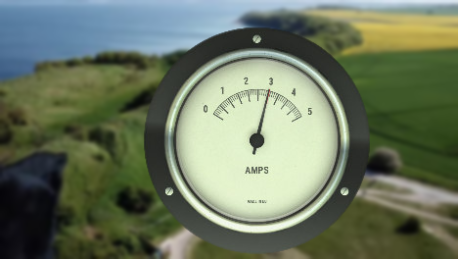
3 A
